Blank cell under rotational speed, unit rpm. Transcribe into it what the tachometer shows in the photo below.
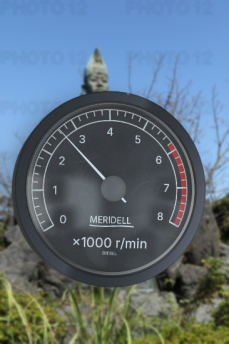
2600 rpm
